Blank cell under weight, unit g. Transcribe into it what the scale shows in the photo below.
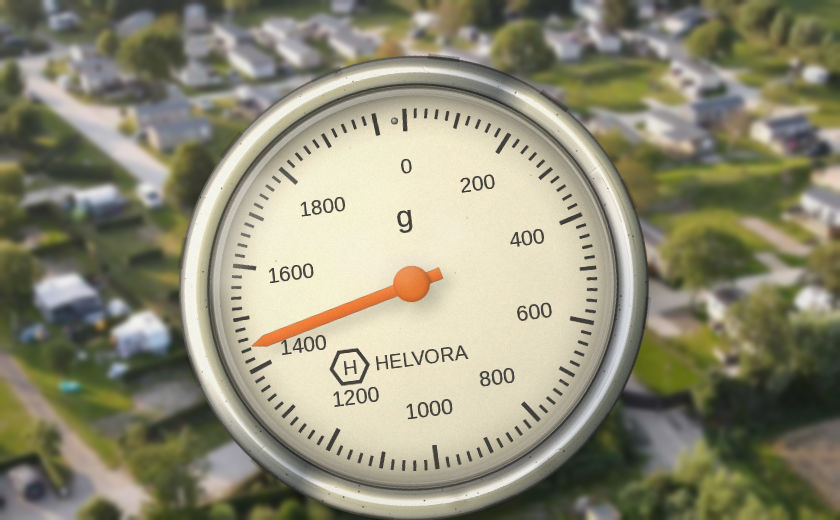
1440 g
